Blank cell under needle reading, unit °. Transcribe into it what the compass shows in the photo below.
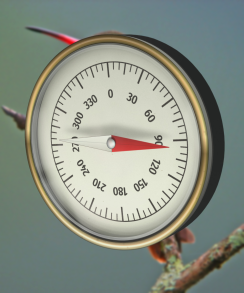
95 °
